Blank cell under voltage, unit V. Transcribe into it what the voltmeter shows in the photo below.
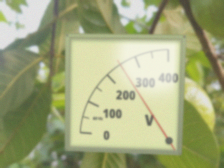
250 V
